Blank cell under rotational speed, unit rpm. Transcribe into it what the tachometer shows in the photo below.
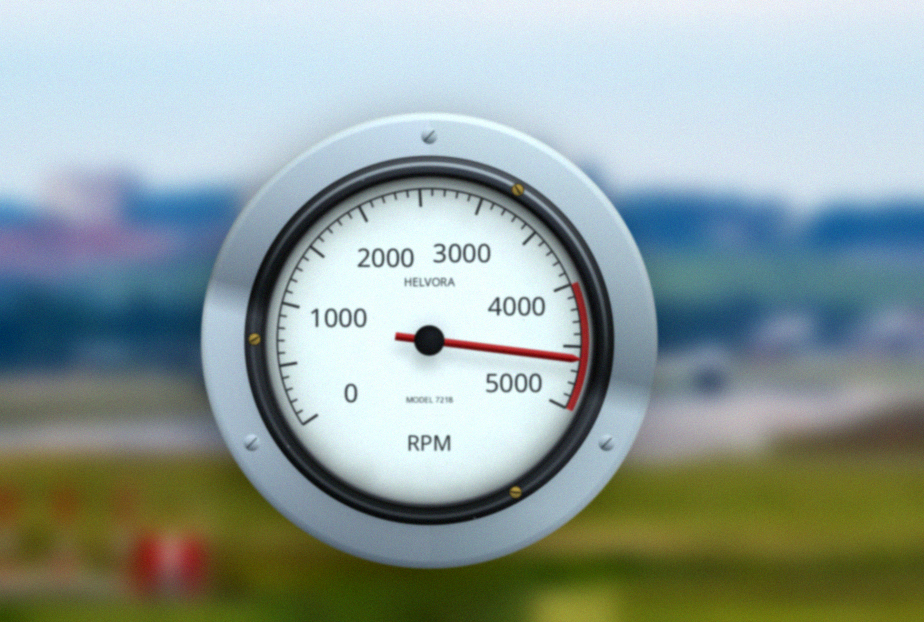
4600 rpm
